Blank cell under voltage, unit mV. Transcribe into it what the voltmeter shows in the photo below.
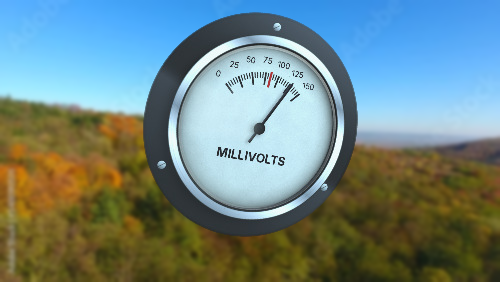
125 mV
